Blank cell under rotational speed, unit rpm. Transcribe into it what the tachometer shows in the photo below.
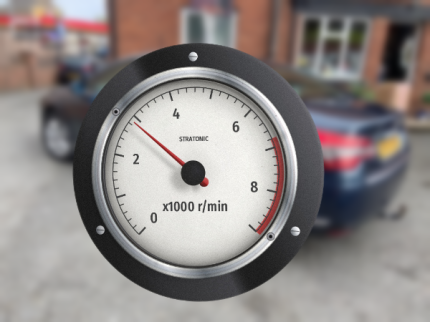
2900 rpm
